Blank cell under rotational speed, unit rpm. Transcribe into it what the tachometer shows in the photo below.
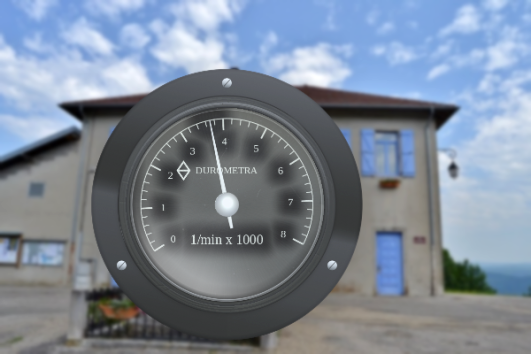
3700 rpm
